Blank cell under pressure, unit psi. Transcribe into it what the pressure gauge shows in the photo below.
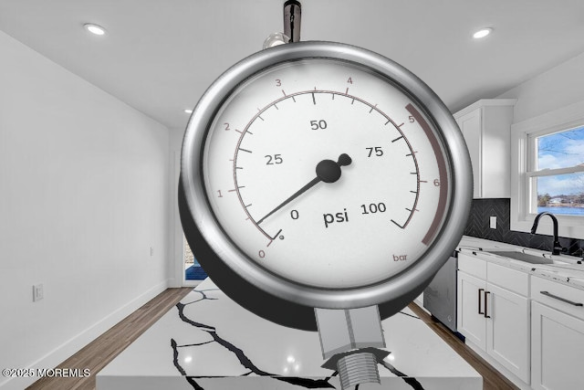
5 psi
